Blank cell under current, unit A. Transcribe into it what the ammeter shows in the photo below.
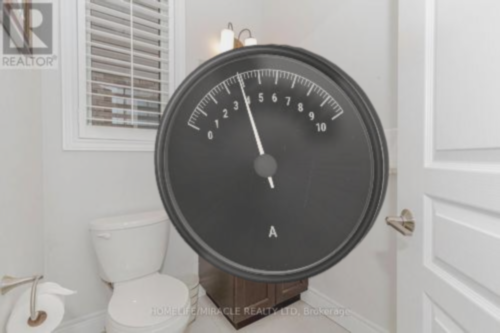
4 A
